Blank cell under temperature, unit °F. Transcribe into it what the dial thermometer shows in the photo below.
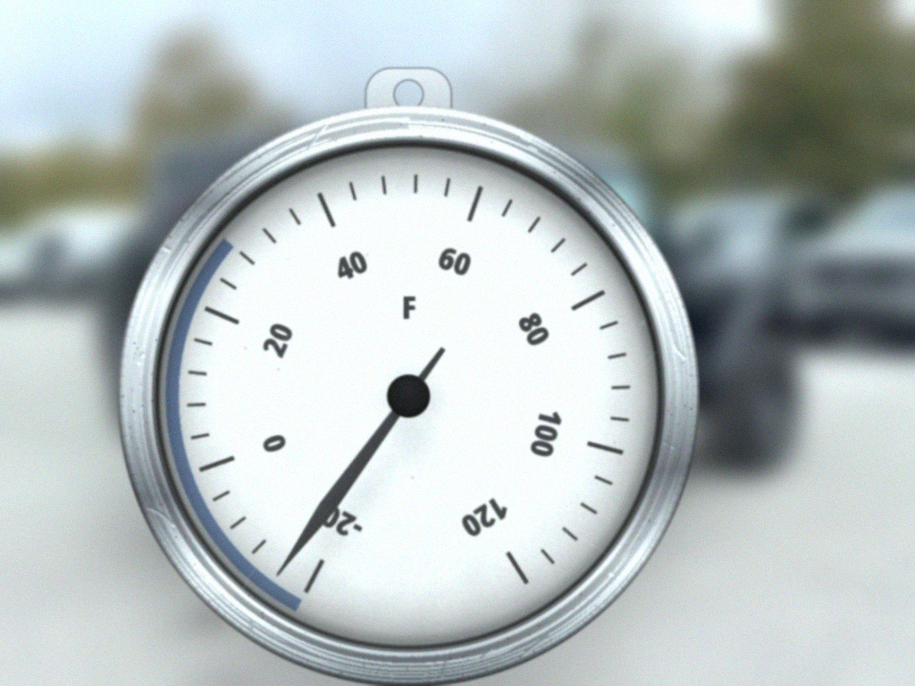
-16 °F
